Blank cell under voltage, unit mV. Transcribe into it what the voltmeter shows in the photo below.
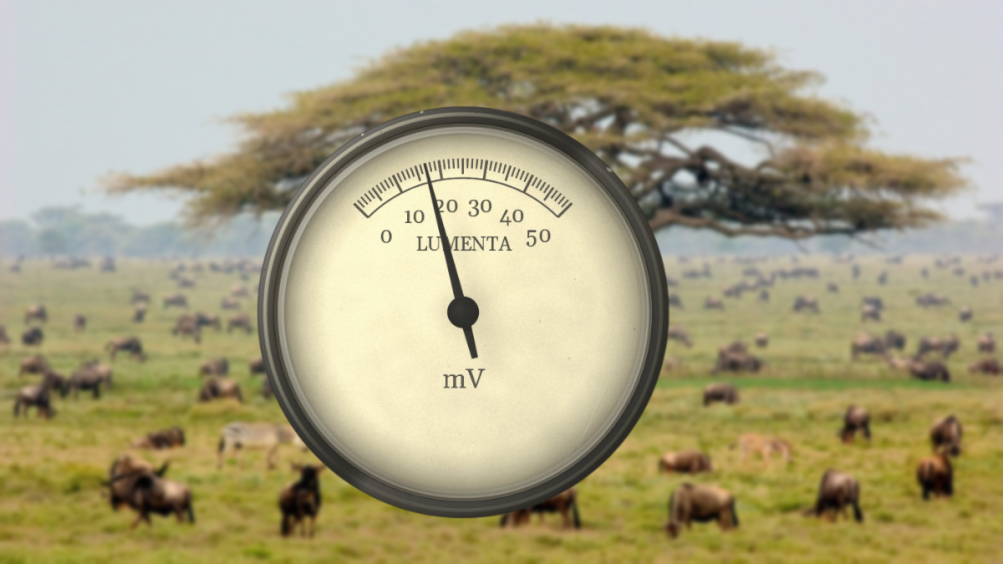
17 mV
